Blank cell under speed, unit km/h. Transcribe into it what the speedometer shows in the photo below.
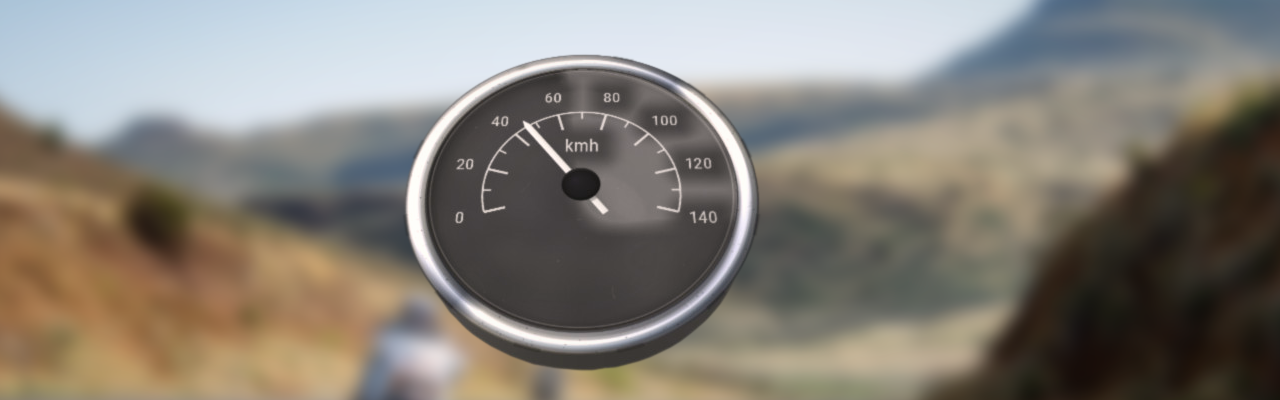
45 km/h
